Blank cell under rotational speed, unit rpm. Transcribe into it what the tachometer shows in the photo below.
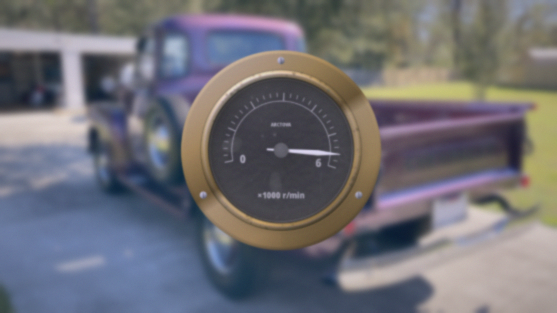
5600 rpm
